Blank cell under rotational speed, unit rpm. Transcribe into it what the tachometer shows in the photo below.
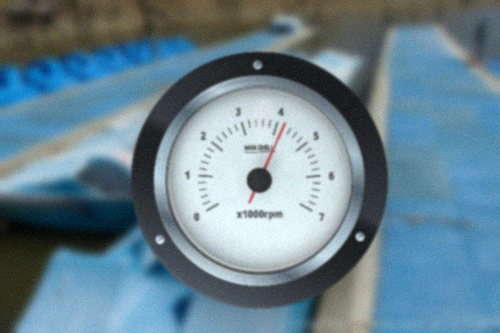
4200 rpm
